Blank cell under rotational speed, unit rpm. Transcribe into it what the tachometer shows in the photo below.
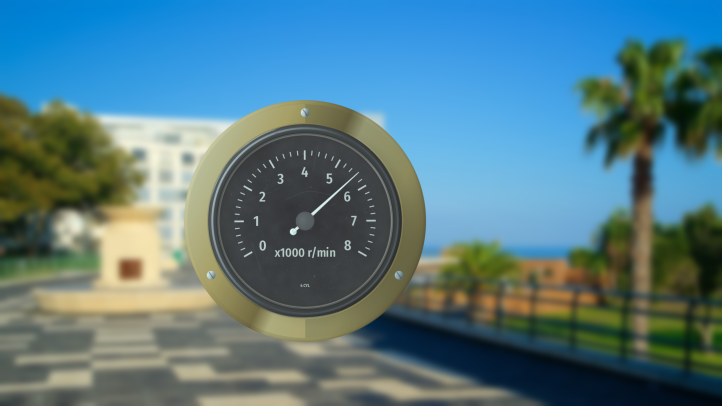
5600 rpm
